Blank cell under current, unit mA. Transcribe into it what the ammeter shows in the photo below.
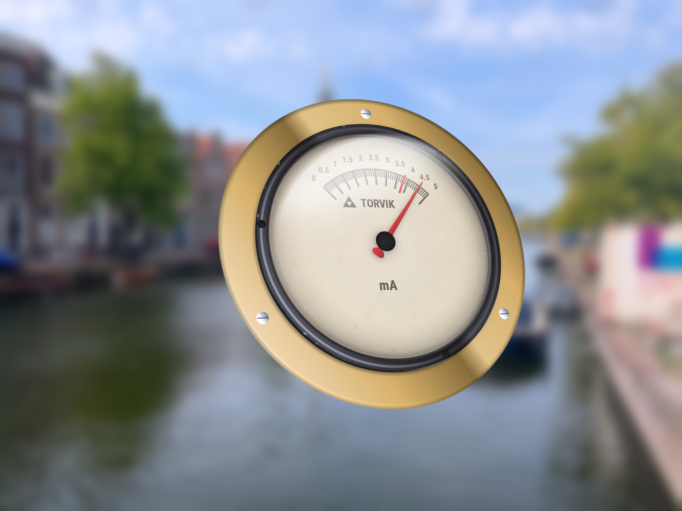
4.5 mA
